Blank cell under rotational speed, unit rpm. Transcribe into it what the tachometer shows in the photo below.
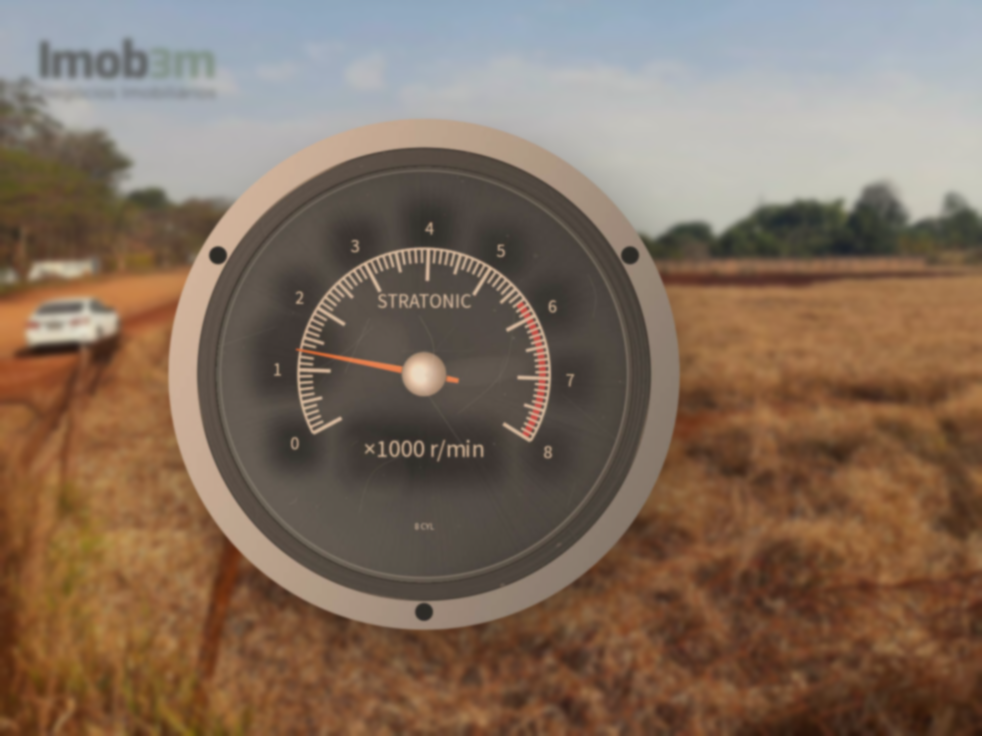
1300 rpm
